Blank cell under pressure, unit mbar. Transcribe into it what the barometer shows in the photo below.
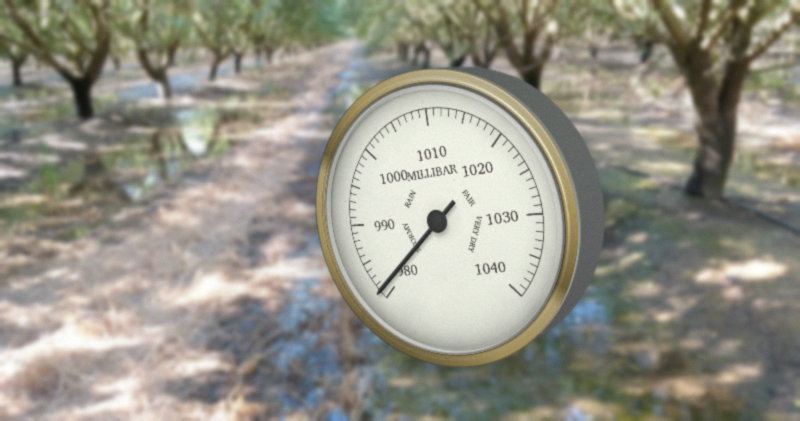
981 mbar
